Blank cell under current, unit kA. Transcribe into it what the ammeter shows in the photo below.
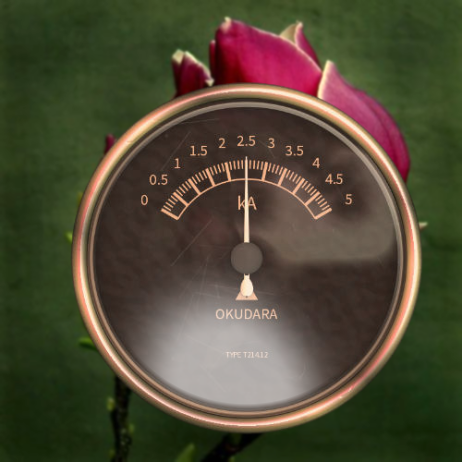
2.5 kA
